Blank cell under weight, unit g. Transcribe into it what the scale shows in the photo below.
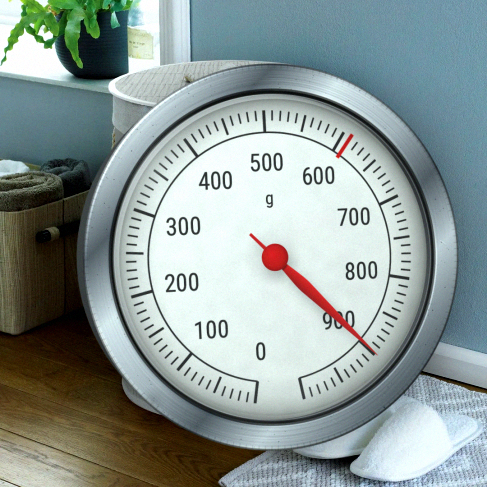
900 g
